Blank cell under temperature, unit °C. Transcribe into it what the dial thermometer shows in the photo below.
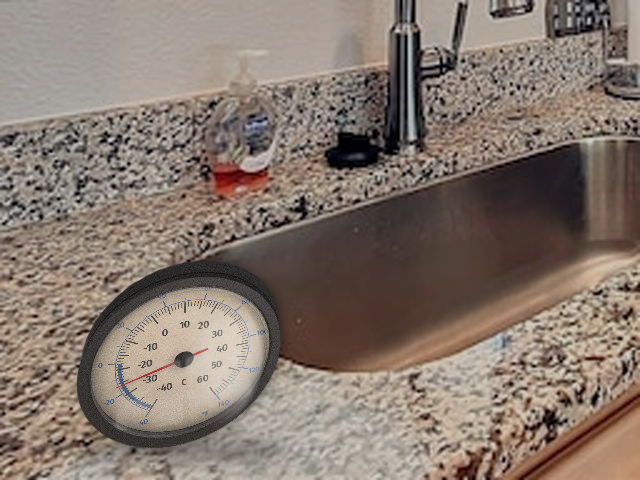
-25 °C
